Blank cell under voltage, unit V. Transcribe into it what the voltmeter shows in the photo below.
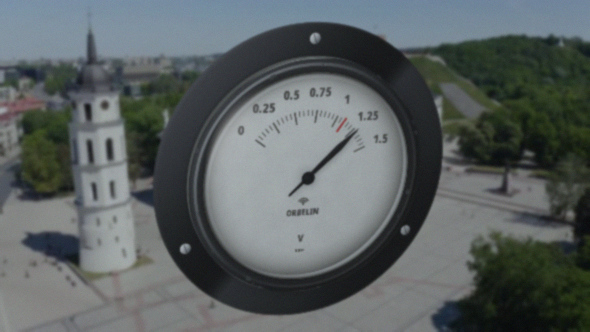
1.25 V
